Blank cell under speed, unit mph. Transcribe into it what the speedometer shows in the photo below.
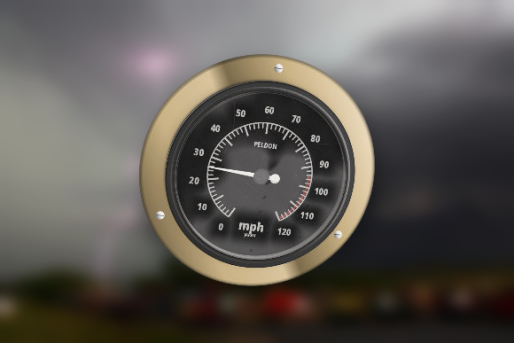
26 mph
